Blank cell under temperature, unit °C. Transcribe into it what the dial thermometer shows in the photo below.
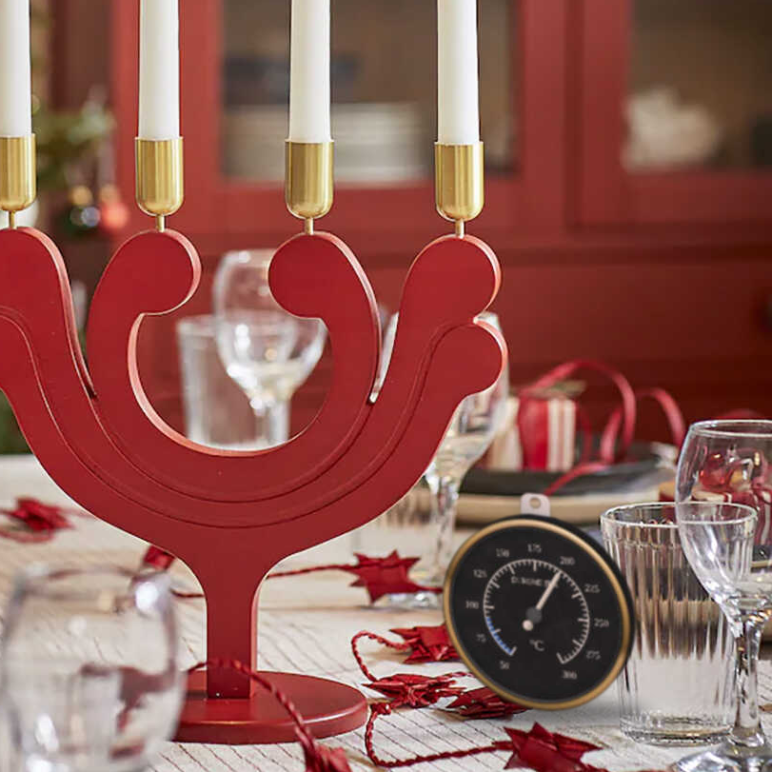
200 °C
